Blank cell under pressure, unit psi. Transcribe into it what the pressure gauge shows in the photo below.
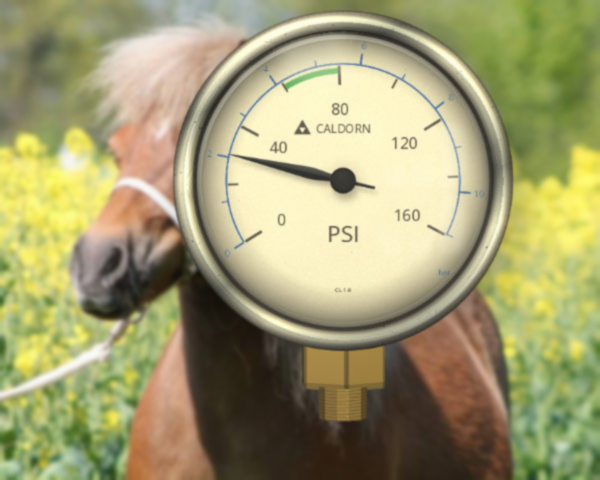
30 psi
